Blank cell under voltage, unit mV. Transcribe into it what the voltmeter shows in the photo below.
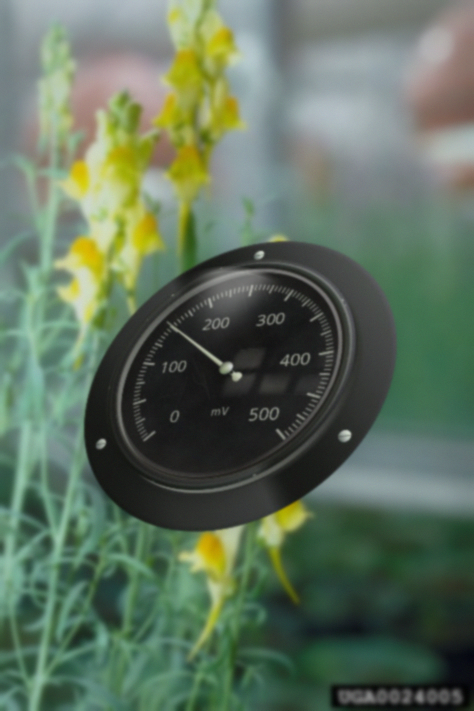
150 mV
